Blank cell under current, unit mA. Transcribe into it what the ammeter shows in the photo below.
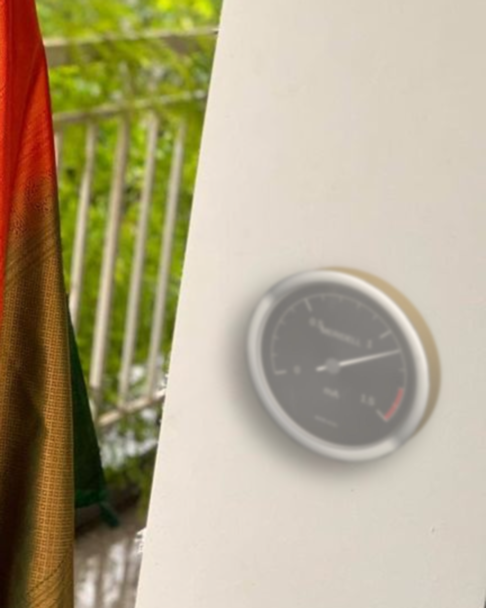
1.1 mA
